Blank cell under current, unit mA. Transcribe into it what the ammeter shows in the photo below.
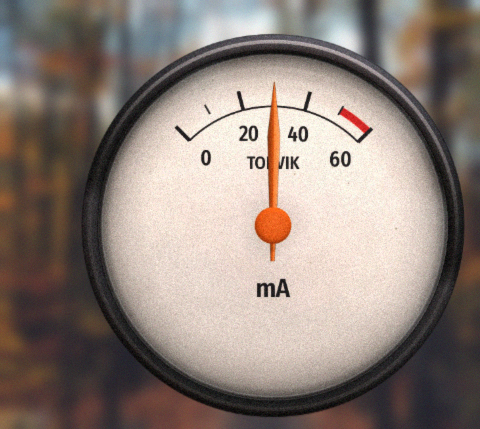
30 mA
